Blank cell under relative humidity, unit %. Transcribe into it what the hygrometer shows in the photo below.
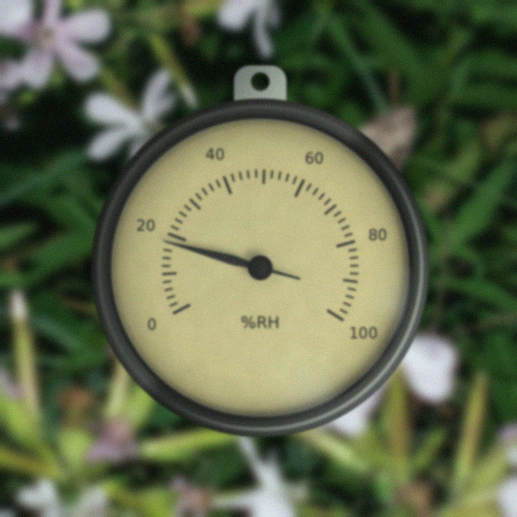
18 %
